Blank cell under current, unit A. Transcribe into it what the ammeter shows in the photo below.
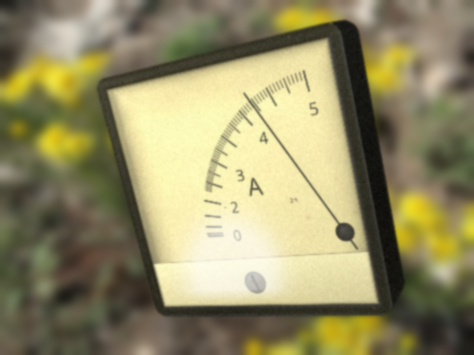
4.25 A
